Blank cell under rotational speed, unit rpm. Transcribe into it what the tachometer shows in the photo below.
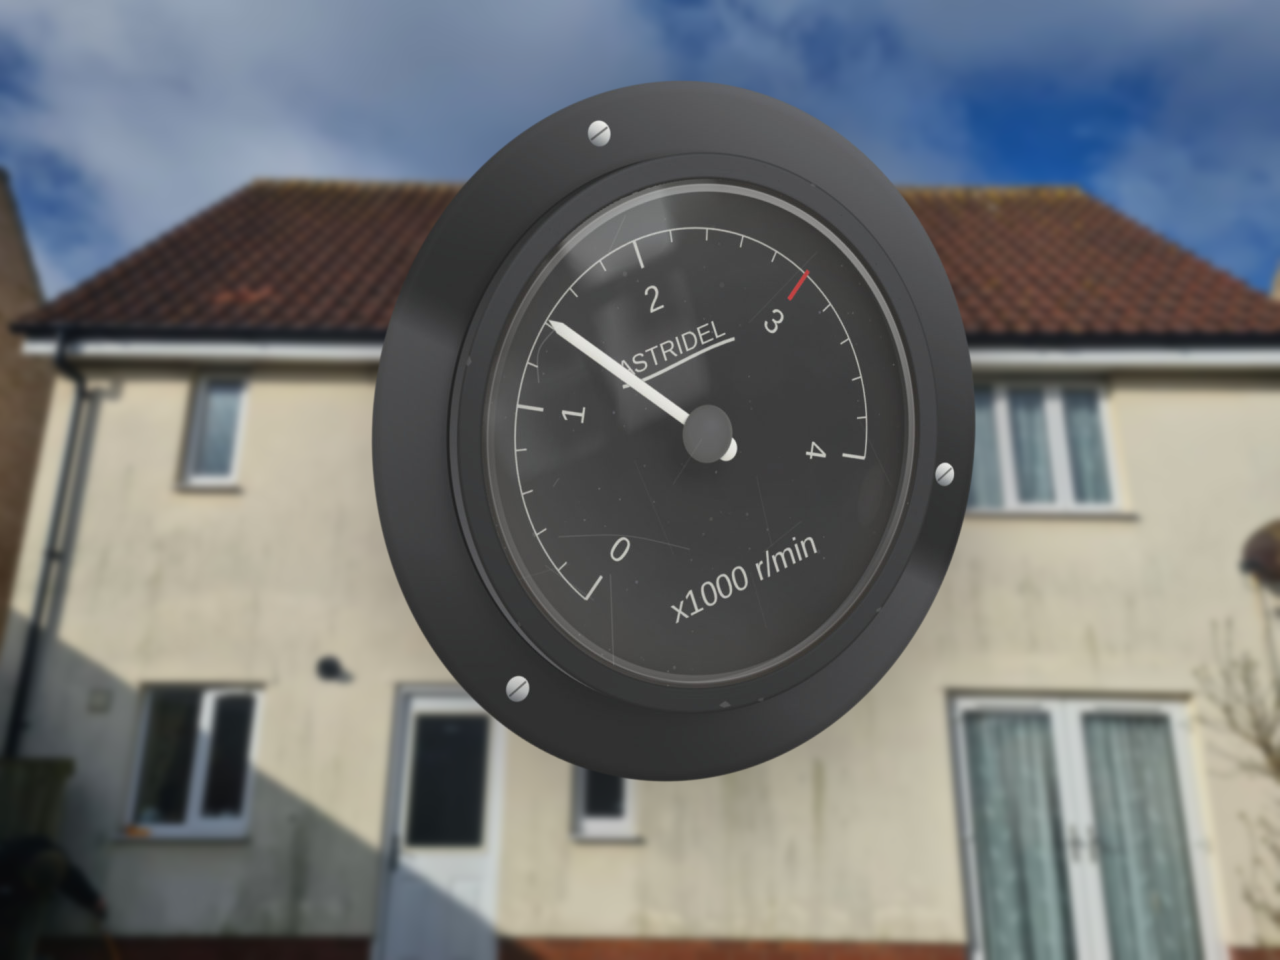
1400 rpm
